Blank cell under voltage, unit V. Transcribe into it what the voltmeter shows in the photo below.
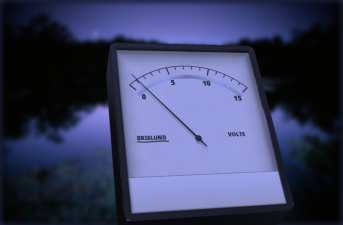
1 V
